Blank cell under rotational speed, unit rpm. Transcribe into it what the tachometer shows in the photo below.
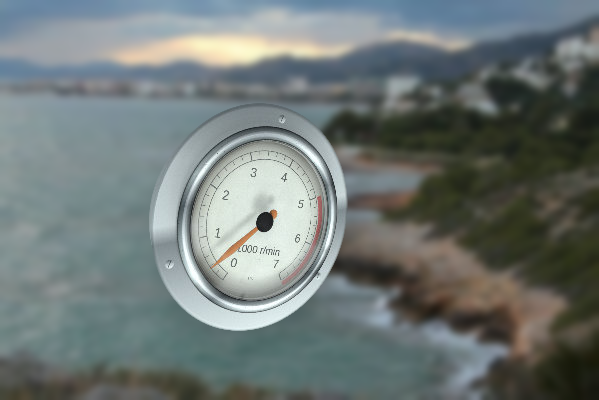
400 rpm
